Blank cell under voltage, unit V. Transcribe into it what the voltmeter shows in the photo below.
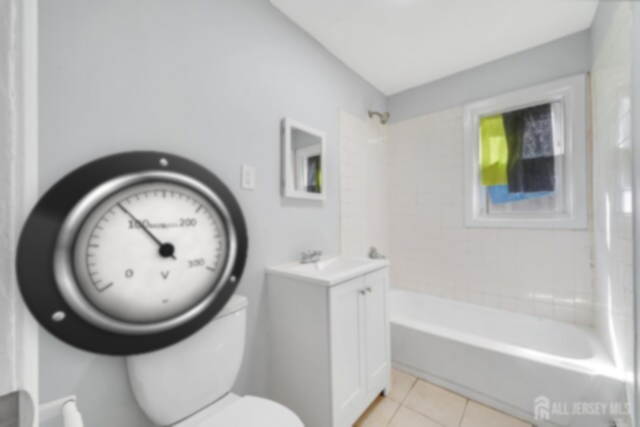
100 V
